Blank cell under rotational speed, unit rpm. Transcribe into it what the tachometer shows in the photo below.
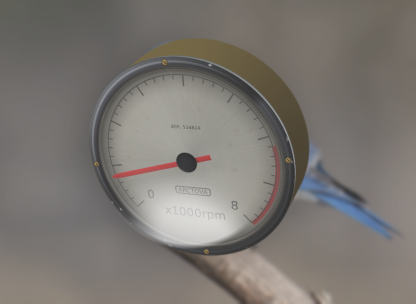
800 rpm
